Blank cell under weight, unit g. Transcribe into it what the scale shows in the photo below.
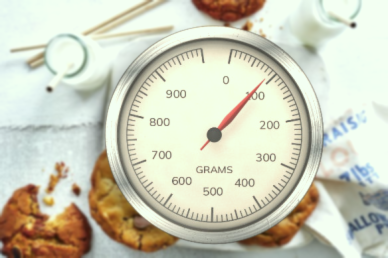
90 g
